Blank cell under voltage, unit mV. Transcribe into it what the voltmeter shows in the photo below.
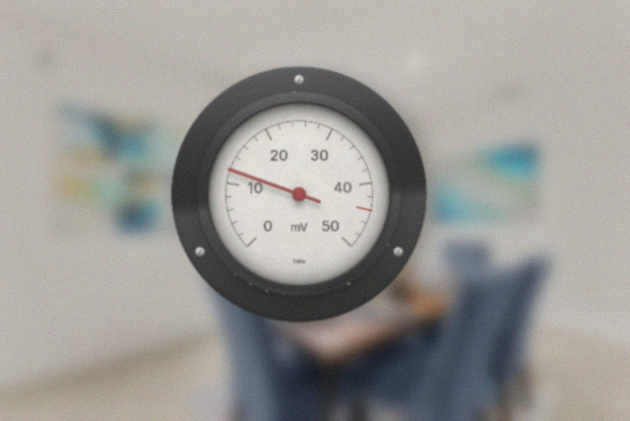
12 mV
